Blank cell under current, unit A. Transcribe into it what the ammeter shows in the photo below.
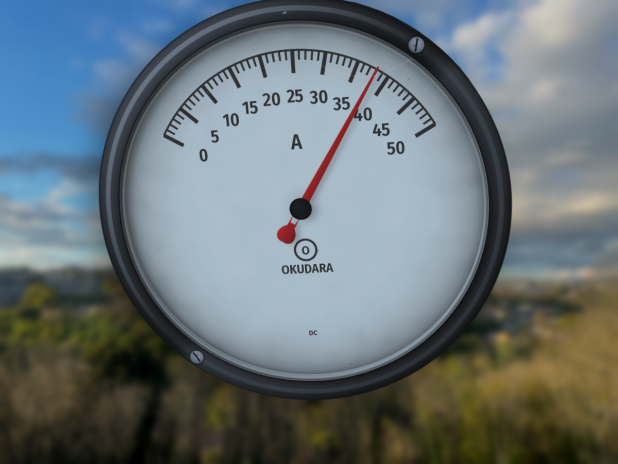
38 A
